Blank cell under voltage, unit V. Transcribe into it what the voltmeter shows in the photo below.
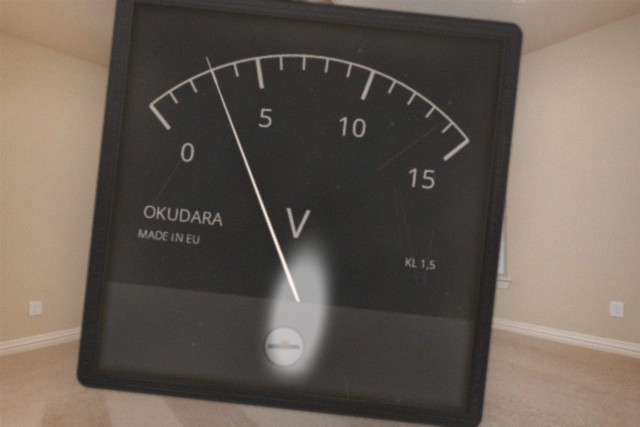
3 V
